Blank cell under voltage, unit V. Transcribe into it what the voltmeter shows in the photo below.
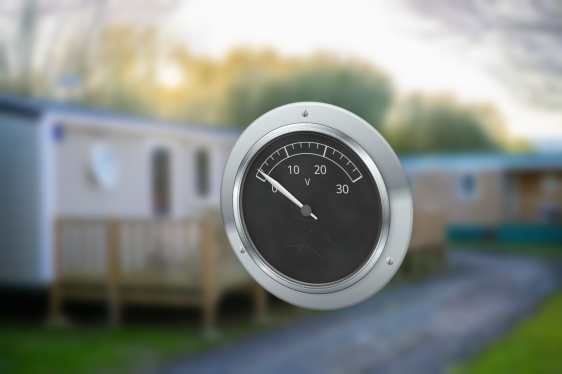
2 V
